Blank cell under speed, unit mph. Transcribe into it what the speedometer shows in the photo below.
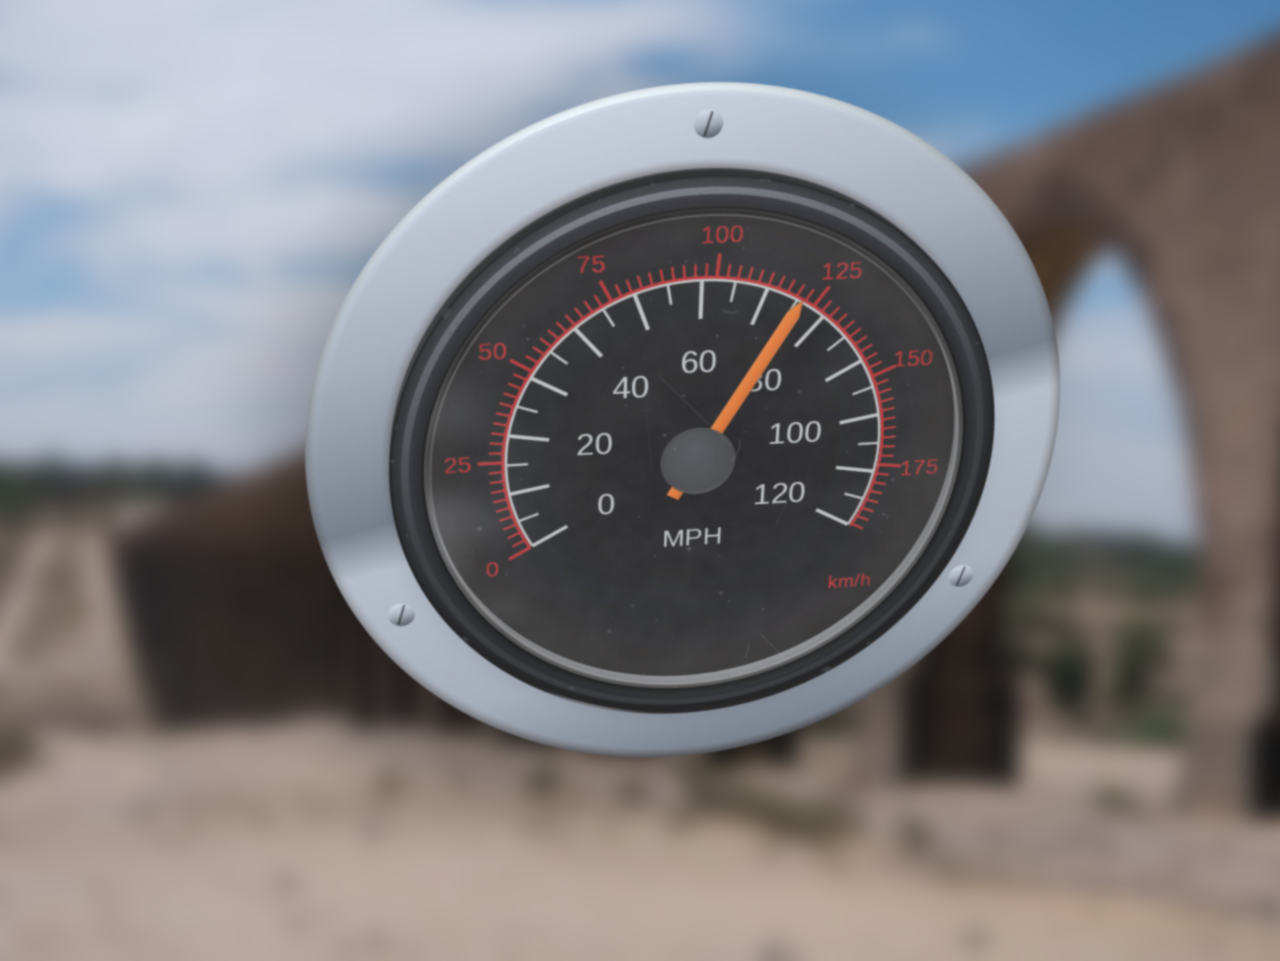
75 mph
